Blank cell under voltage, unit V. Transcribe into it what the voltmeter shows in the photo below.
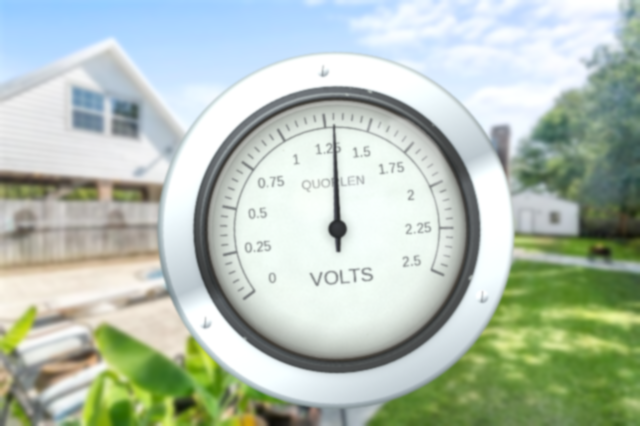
1.3 V
